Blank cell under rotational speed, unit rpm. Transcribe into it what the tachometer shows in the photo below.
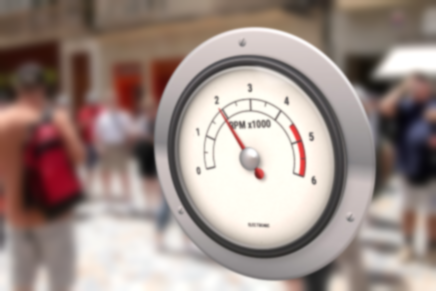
2000 rpm
